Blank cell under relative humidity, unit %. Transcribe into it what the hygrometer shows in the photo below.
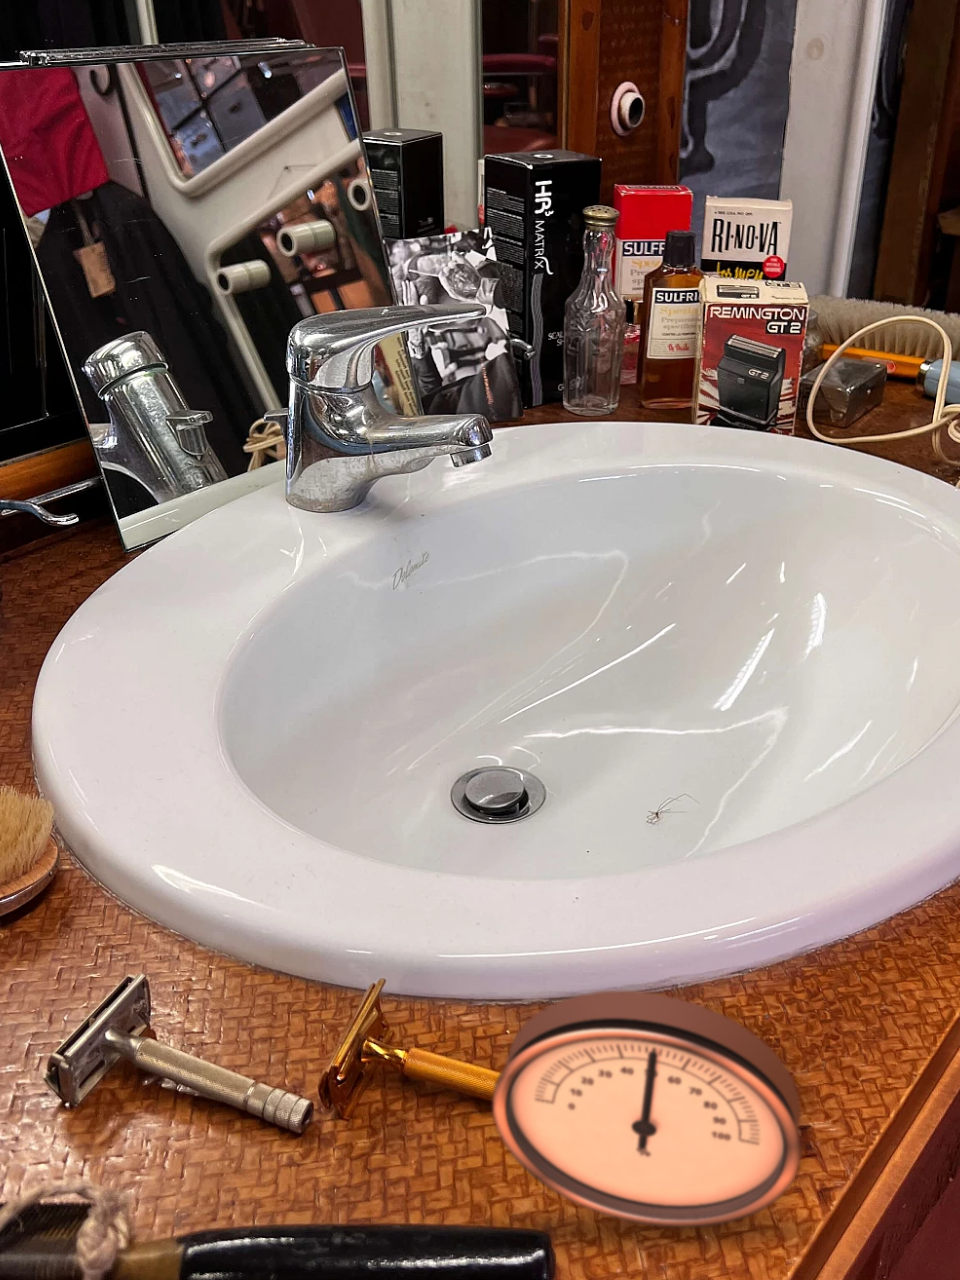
50 %
